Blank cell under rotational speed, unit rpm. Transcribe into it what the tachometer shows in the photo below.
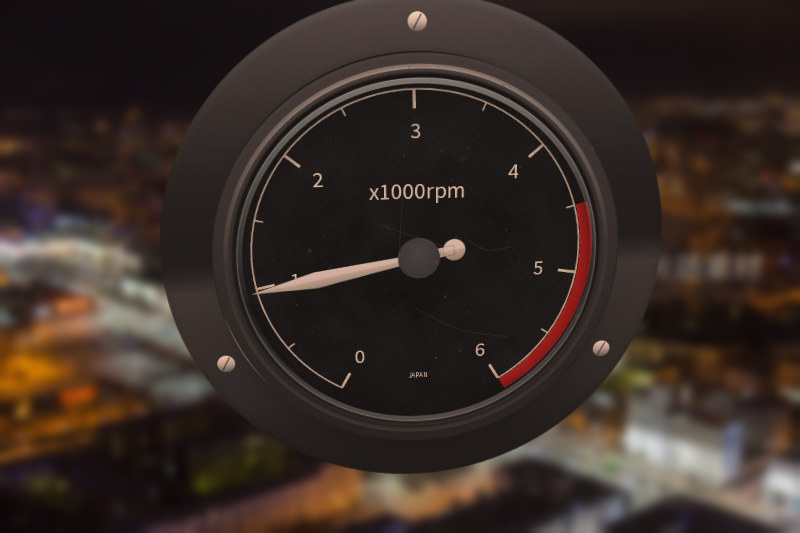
1000 rpm
